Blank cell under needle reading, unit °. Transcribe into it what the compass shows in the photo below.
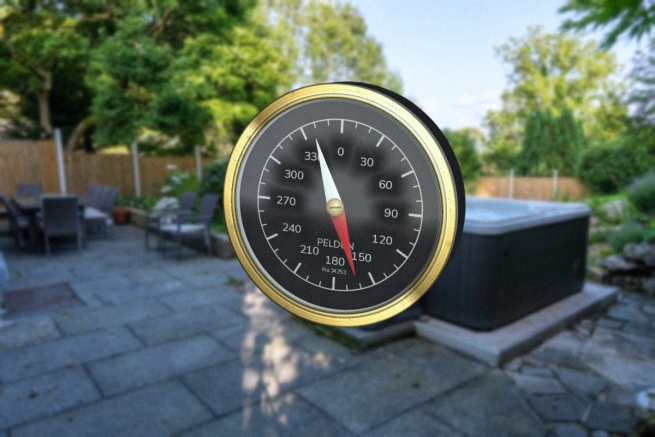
160 °
